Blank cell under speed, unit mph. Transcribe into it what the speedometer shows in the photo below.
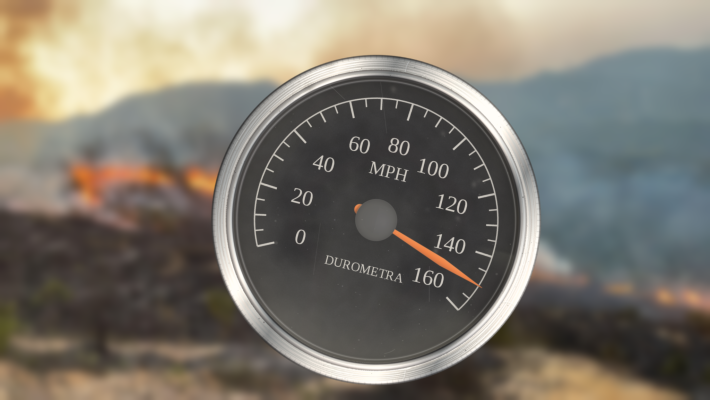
150 mph
